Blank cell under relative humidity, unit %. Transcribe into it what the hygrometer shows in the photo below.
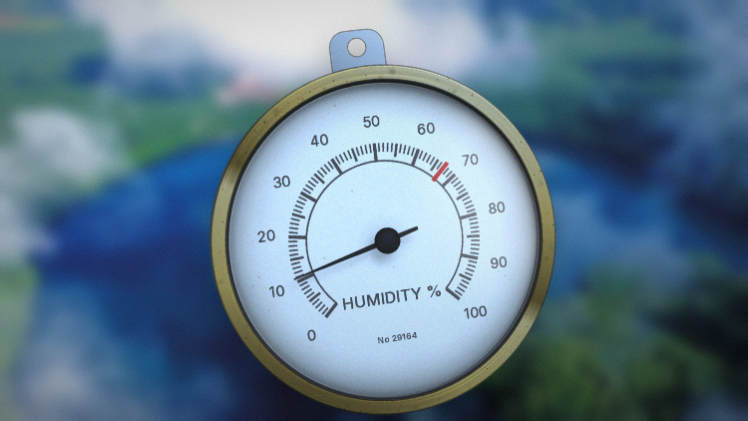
11 %
